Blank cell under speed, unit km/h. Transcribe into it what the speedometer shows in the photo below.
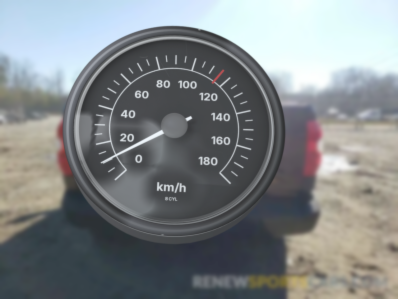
10 km/h
